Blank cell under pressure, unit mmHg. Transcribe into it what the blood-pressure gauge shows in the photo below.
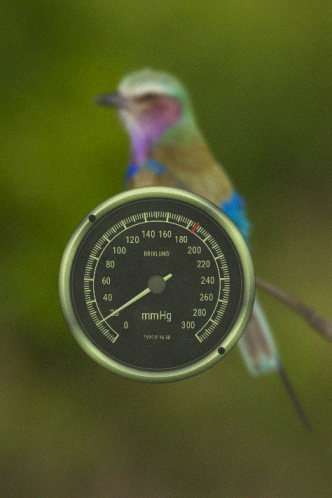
20 mmHg
